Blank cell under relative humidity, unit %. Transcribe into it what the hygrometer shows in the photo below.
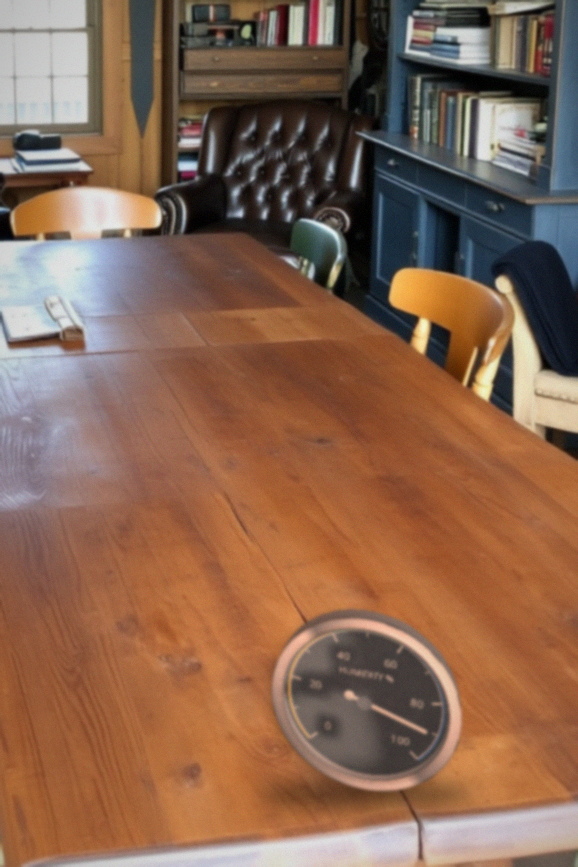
90 %
